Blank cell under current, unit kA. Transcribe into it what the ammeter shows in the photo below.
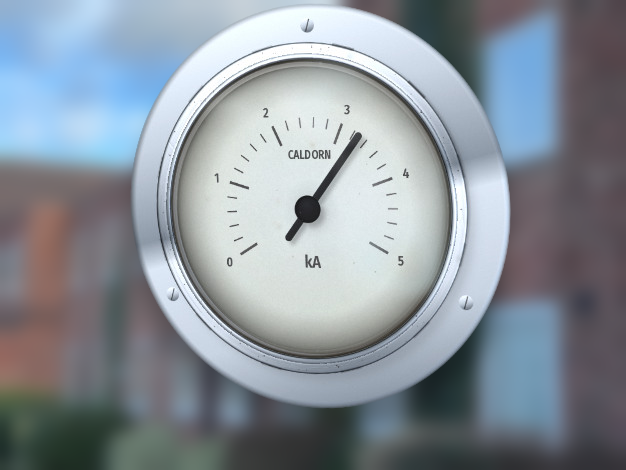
3.3 kA
